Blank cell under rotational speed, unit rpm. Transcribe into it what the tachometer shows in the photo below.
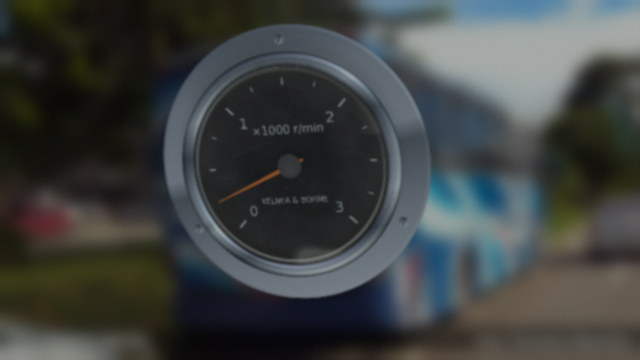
250 rpm
